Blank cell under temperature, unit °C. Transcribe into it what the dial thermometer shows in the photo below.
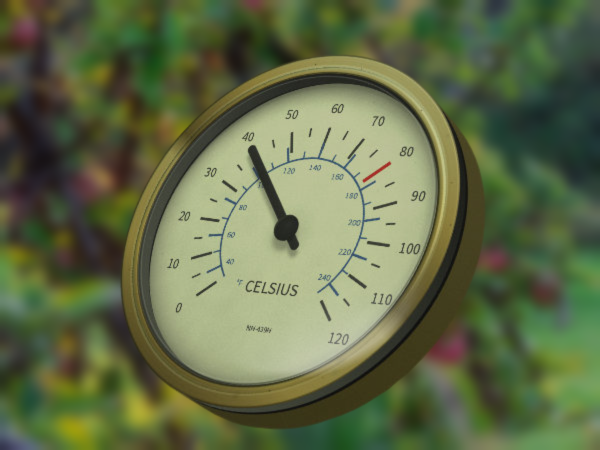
40 °C
